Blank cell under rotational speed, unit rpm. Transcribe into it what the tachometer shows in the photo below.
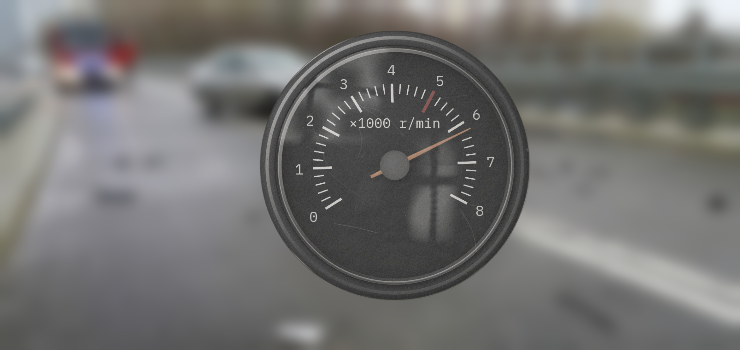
6200 rpm
